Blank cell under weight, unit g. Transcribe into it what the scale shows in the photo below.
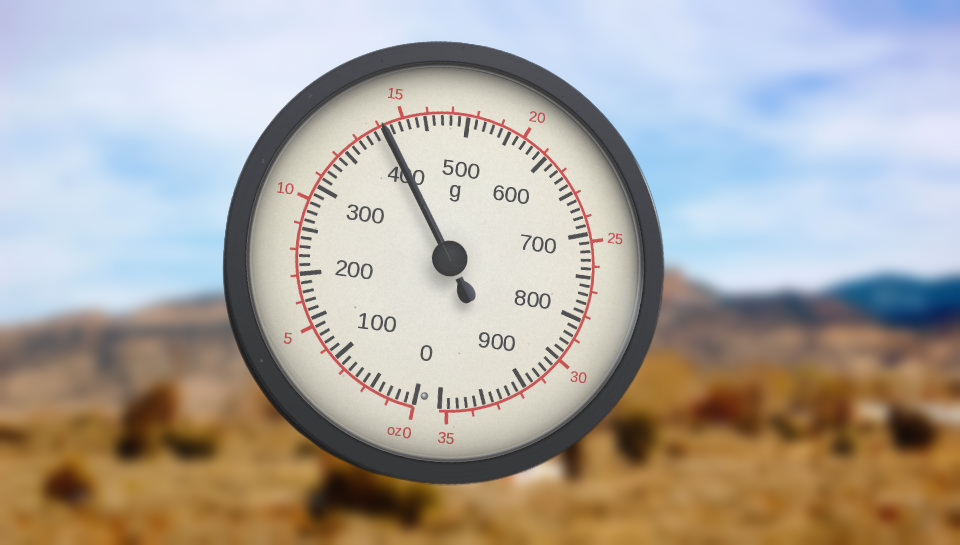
400 g
